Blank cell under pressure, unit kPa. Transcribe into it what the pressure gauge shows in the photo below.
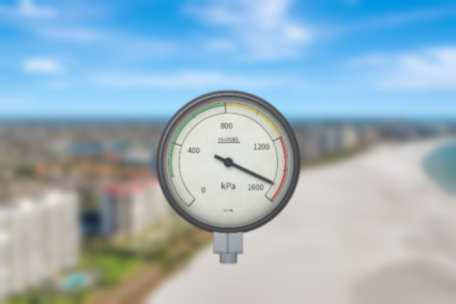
1500 kPa
